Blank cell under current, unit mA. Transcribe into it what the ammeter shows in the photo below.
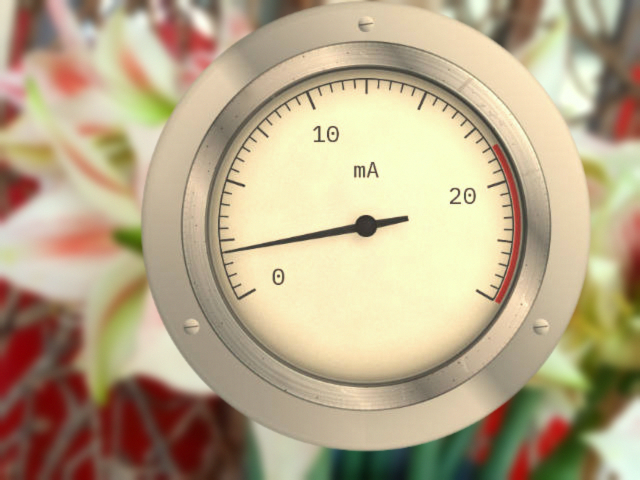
2 mA
